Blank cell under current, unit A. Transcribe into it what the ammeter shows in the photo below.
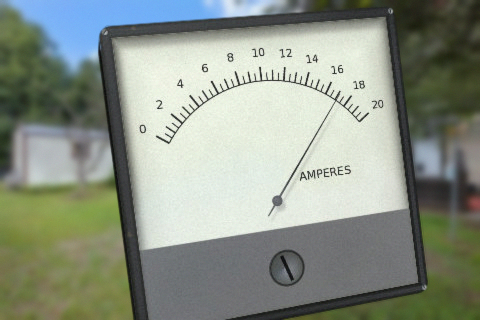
17 A
